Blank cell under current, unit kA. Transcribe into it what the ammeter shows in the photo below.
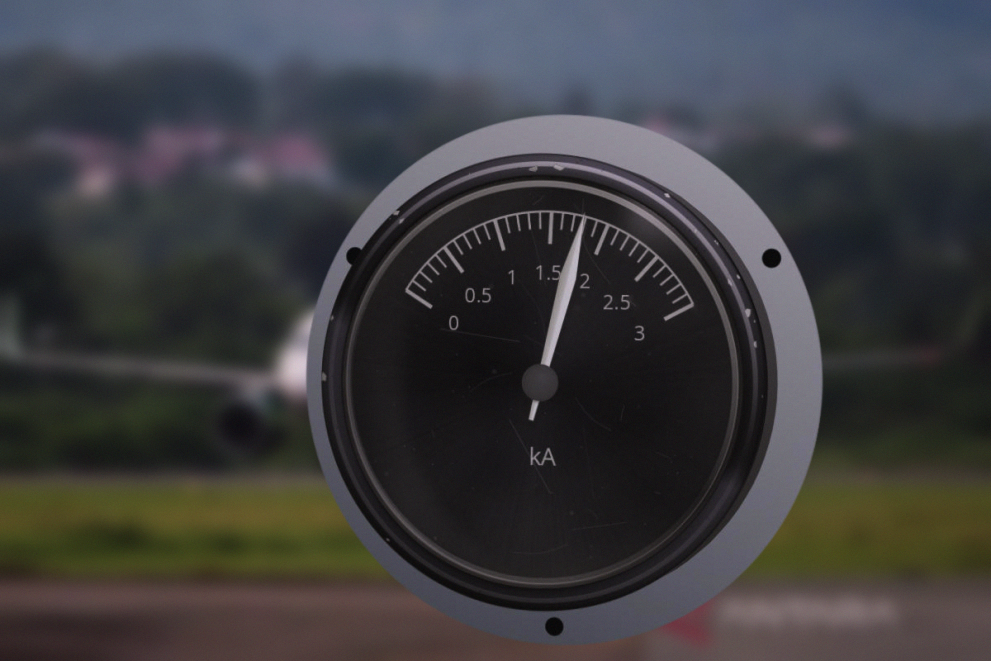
1.8 kA
